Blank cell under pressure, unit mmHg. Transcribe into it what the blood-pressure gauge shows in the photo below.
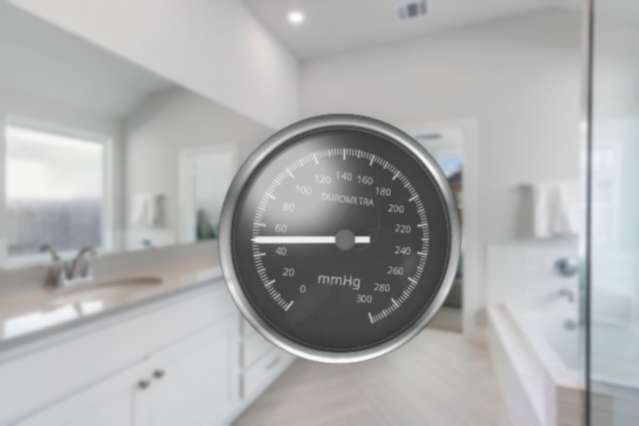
50 mmHg
